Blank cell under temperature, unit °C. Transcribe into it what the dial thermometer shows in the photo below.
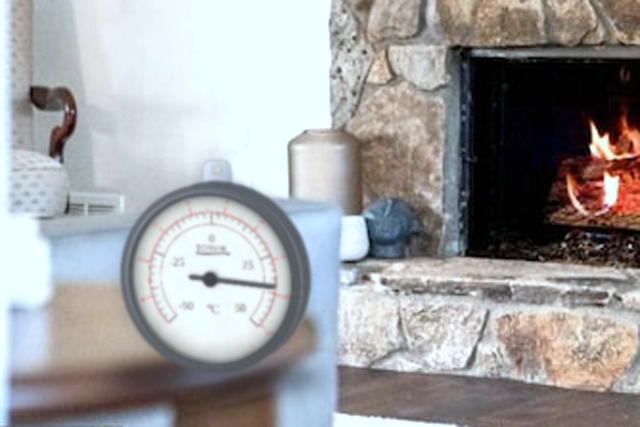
35 °C
